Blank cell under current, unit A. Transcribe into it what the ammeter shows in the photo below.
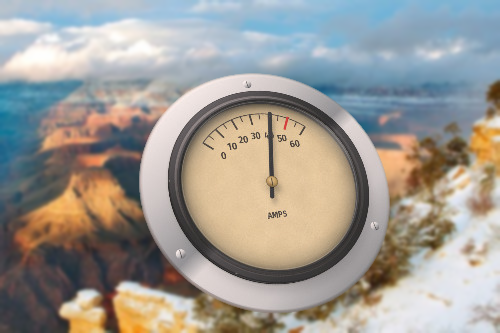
40 A
